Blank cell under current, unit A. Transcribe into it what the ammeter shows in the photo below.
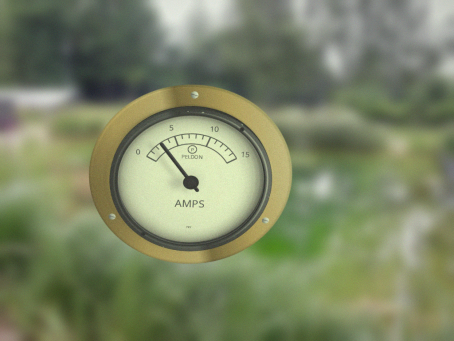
3 A
